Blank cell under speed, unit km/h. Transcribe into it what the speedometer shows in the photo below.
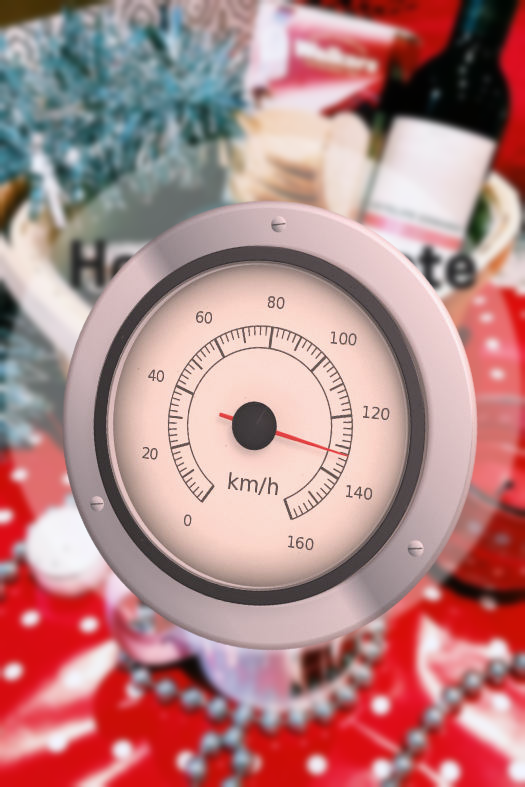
132 km/h
